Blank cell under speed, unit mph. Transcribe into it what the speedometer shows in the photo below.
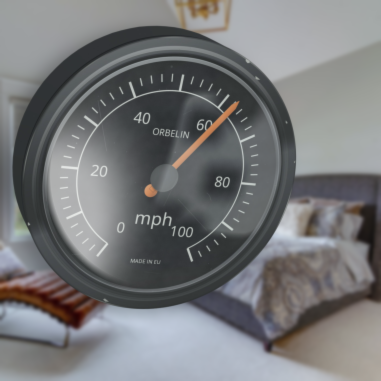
62 mph
